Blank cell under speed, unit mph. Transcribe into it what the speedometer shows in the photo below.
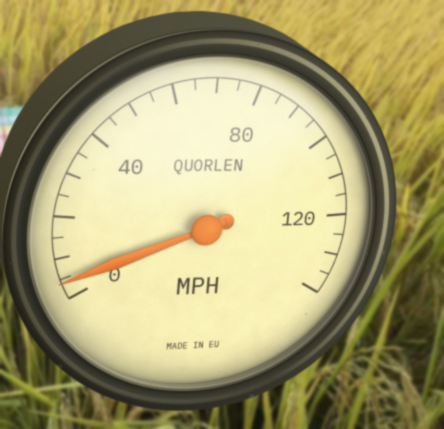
5 mph
